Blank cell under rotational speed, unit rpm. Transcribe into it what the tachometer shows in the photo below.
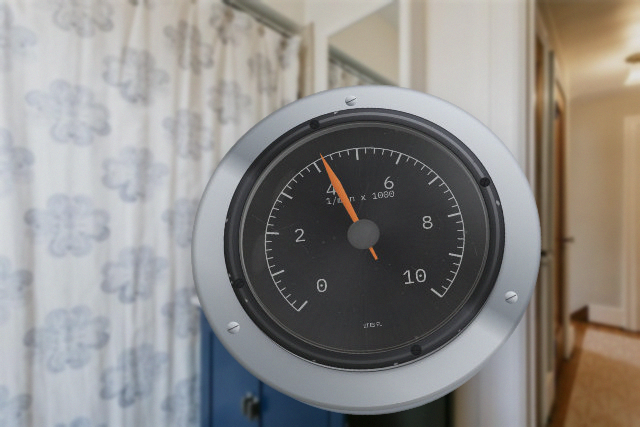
4200 rpm
